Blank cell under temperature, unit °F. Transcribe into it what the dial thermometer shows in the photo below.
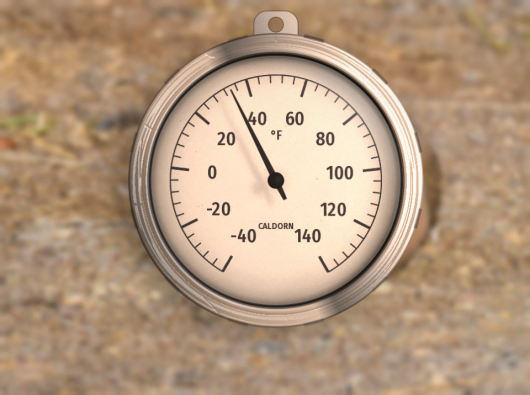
34 °F
